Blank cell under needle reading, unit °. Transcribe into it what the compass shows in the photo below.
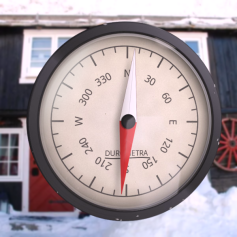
185 °
